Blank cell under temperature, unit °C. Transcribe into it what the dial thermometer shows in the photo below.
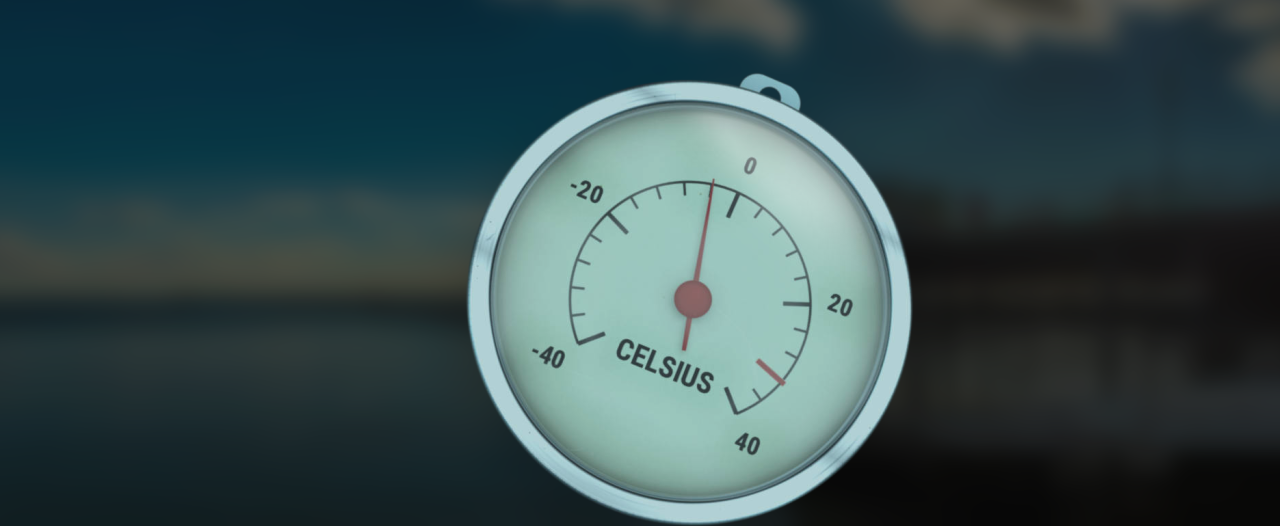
-4 °C
